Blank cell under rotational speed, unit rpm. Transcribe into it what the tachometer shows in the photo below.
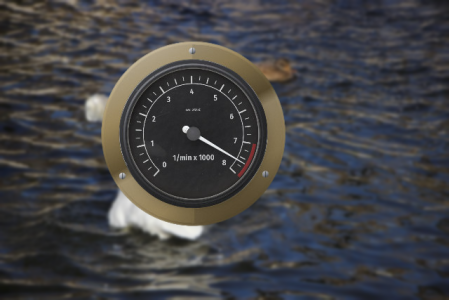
7625 rpm
